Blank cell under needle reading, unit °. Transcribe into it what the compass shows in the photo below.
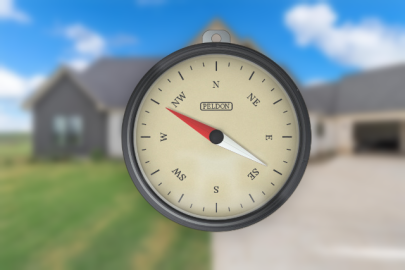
300 °
